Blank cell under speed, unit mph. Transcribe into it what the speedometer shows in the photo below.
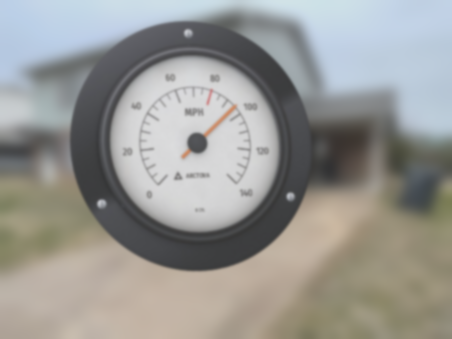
95 mph
